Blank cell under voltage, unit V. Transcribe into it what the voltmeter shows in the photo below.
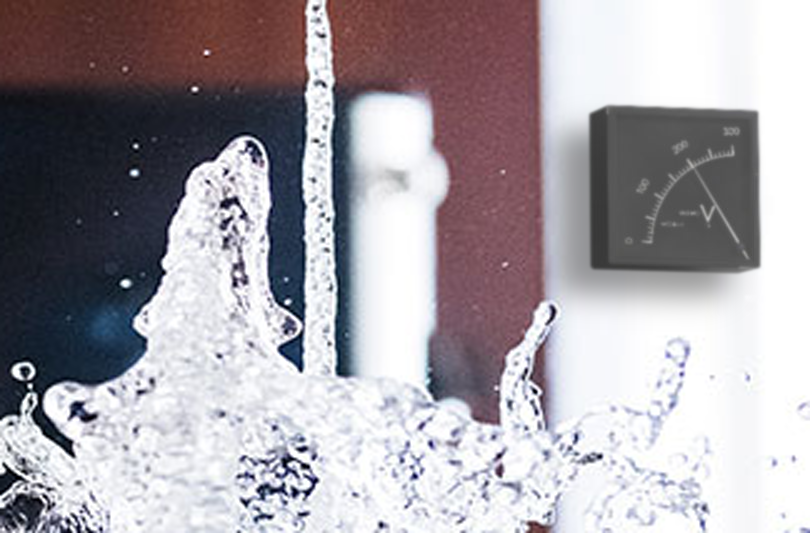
200 V
